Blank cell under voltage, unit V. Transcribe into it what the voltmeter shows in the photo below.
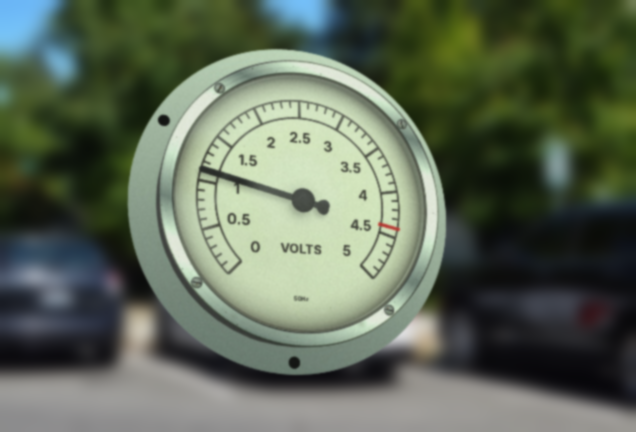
1.1 V
